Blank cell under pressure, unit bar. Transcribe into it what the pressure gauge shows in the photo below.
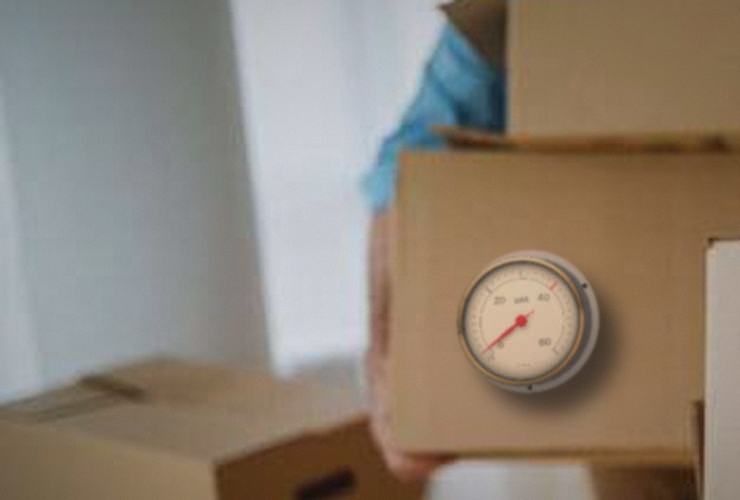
2 bar
